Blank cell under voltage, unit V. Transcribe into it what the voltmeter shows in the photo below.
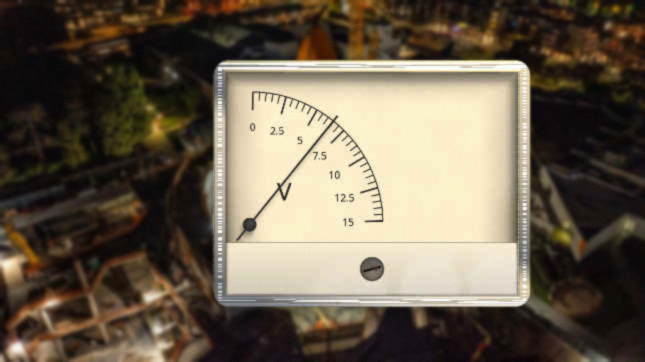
6.5 V
